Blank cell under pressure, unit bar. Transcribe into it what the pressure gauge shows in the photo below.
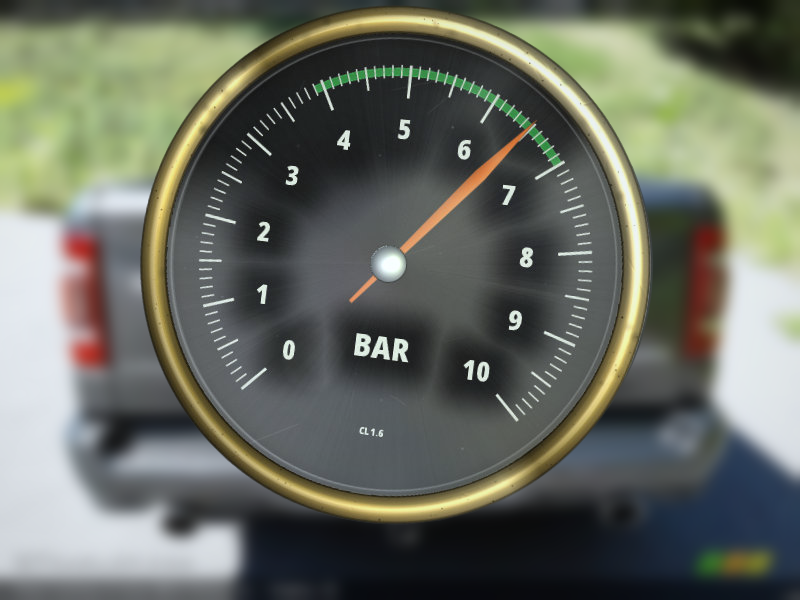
6.5 bar
